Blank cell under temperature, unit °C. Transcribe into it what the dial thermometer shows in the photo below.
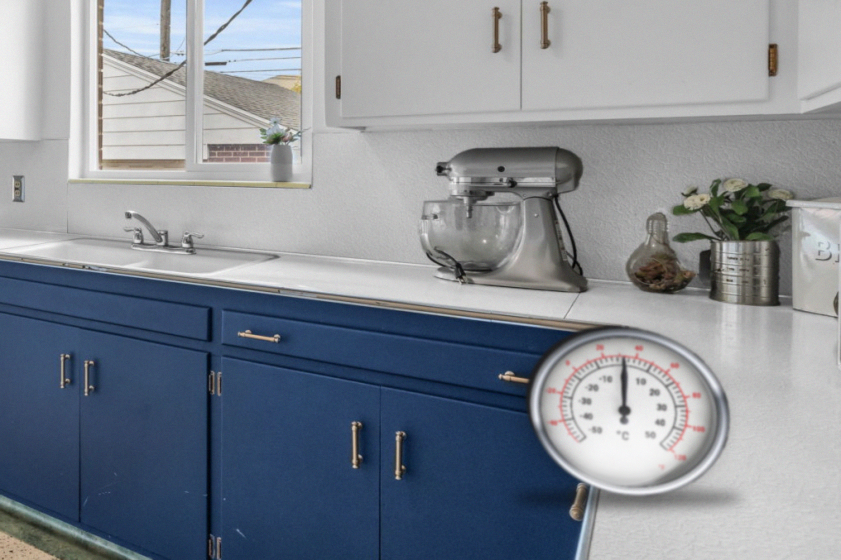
0 °C
